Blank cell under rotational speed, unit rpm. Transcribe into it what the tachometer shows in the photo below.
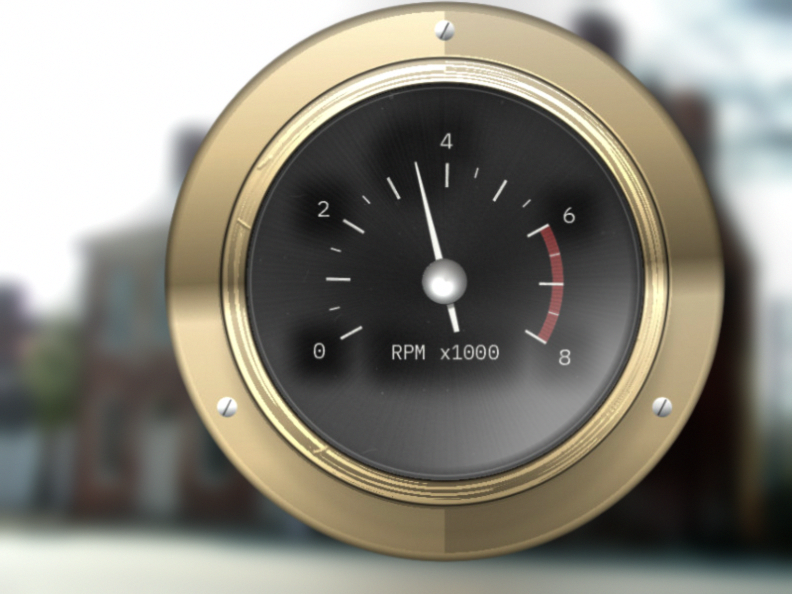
3500 rpm
